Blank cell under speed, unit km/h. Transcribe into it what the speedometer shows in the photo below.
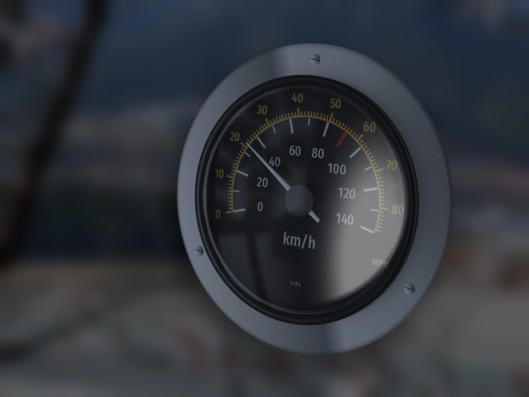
35 km/h
